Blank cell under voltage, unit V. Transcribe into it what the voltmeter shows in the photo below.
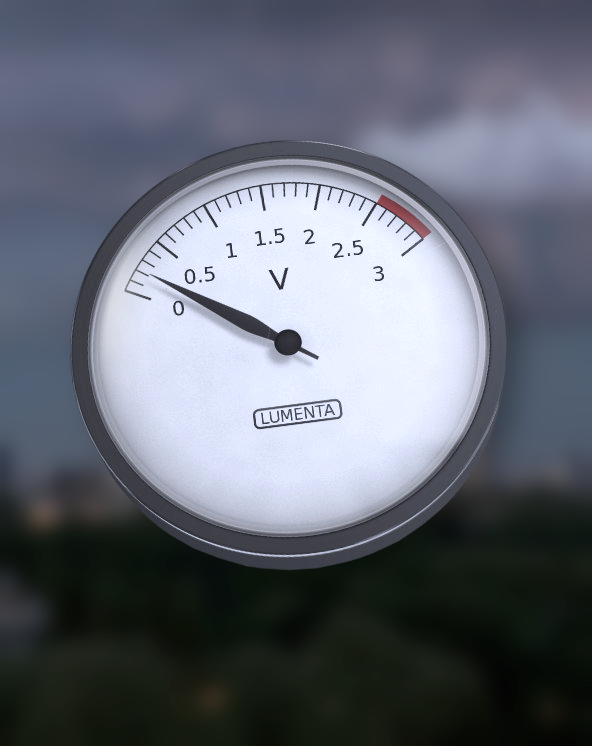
0.2 V
